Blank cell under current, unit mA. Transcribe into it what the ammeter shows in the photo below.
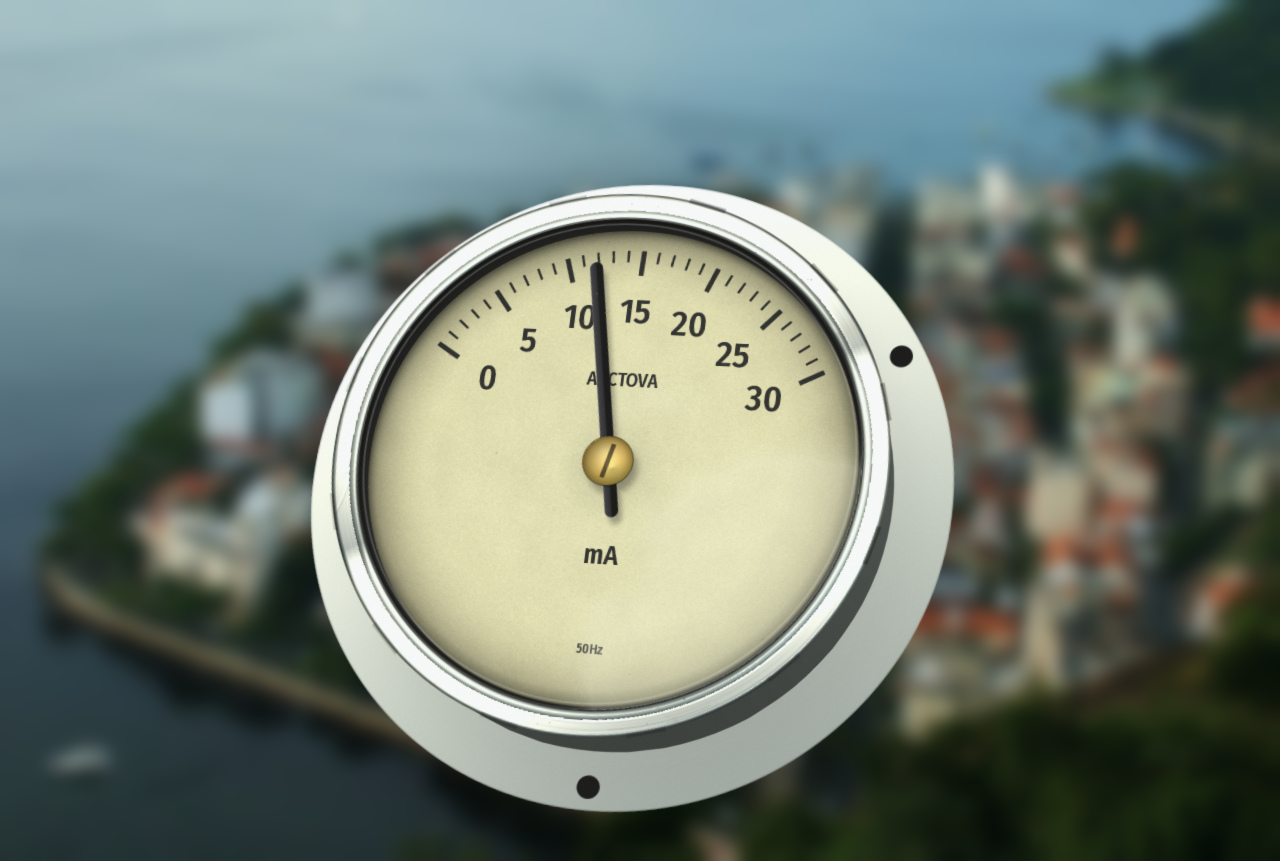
12 mA
